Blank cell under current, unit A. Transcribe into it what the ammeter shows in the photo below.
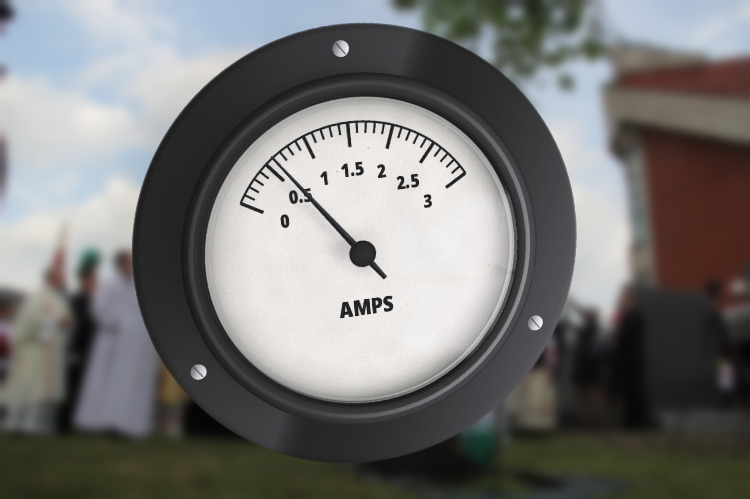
0.6 A
